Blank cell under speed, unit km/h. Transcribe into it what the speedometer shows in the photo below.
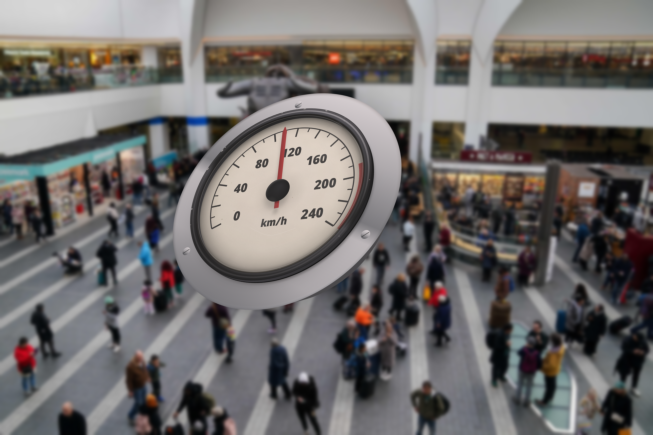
110 km/h
